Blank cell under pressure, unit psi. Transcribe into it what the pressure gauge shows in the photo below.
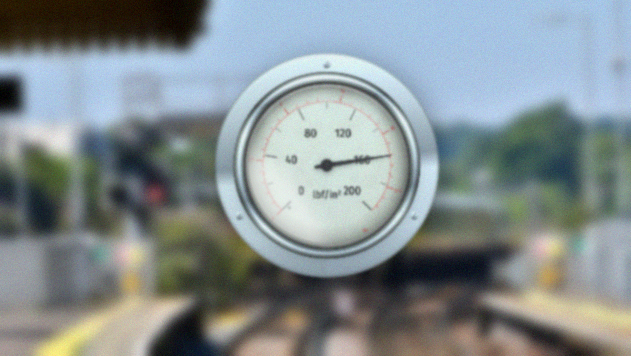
160 psi
